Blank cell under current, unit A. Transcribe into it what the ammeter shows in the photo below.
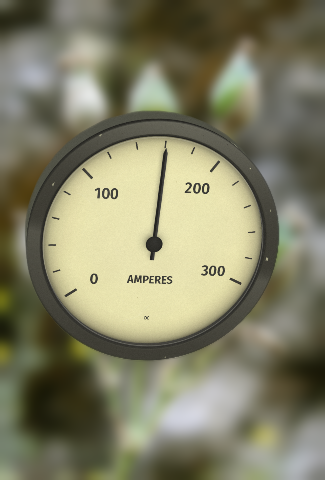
160 A
